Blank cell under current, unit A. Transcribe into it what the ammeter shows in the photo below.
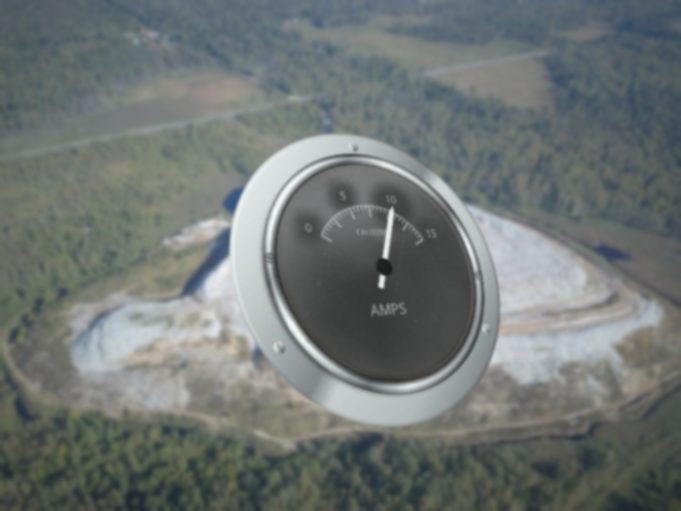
10 A
